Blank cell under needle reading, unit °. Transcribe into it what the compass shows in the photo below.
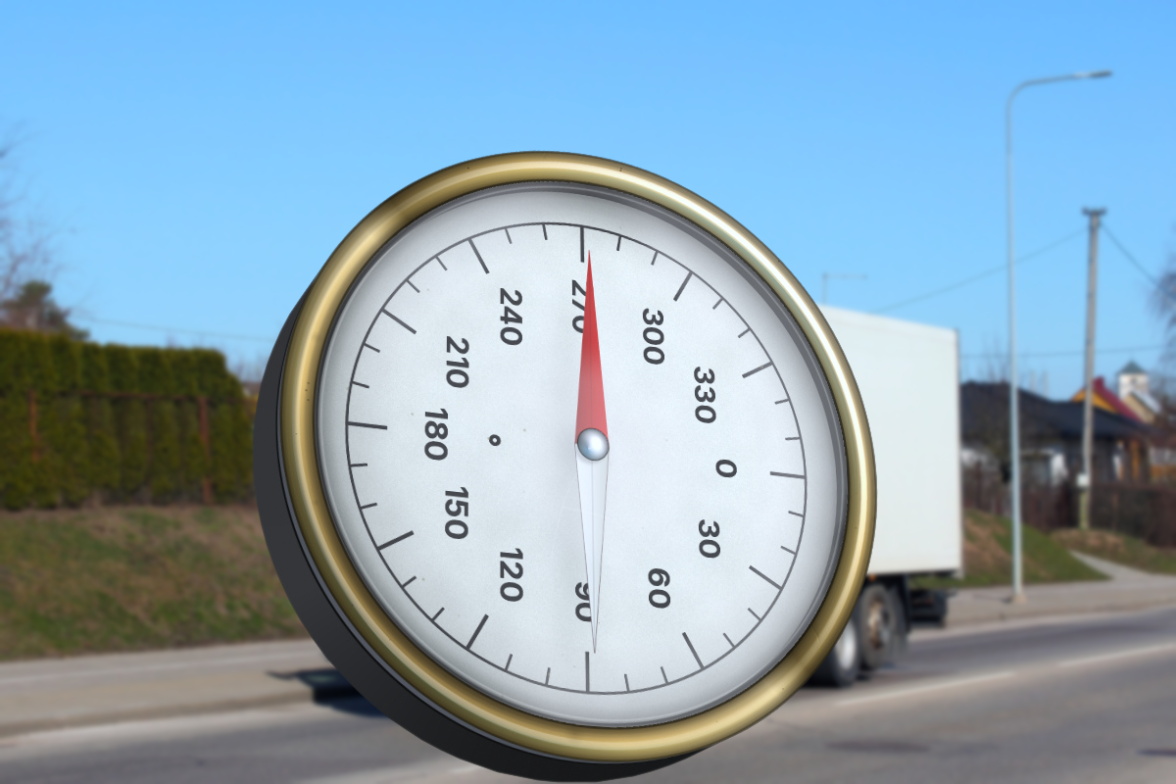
270 °
